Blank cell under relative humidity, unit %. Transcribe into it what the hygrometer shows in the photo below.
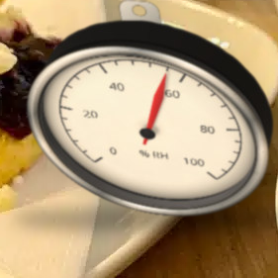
56 %
